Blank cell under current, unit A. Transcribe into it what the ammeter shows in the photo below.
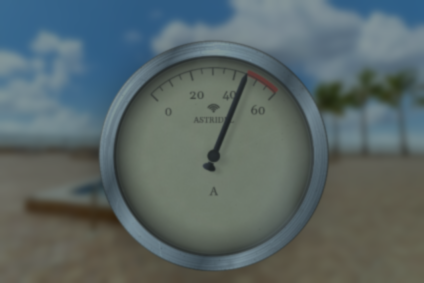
45 A
